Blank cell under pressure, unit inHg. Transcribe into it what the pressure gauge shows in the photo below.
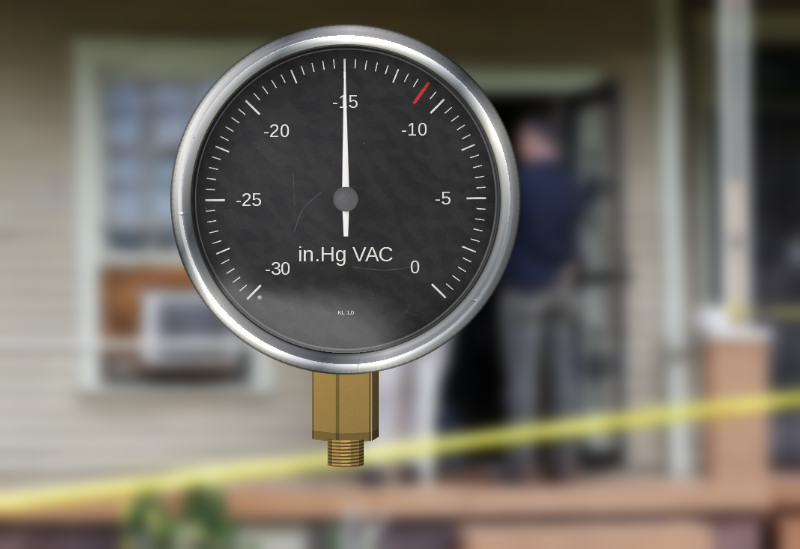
-15 inHg
